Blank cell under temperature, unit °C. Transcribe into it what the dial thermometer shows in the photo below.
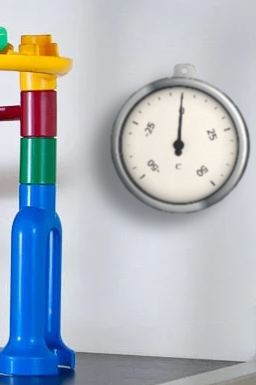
0 °C
